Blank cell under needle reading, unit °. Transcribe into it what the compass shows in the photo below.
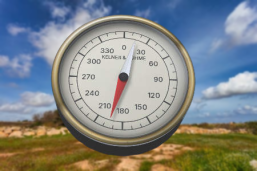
195 °
